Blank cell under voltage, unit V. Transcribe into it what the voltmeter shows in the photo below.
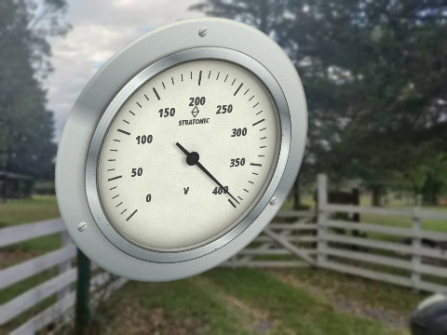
395 V
